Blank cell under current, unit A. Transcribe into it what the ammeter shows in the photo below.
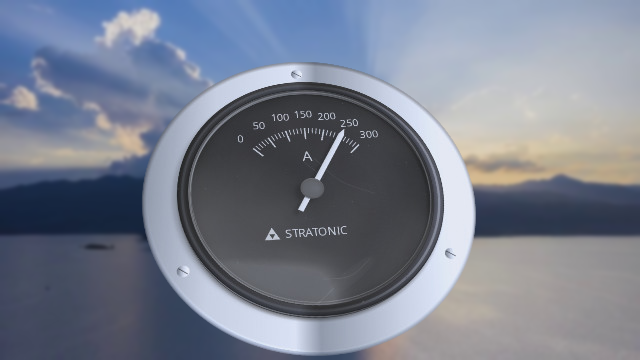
250 A
